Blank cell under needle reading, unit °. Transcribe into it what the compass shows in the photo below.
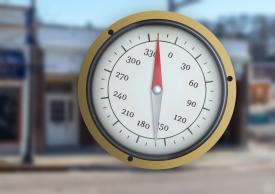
340 °
